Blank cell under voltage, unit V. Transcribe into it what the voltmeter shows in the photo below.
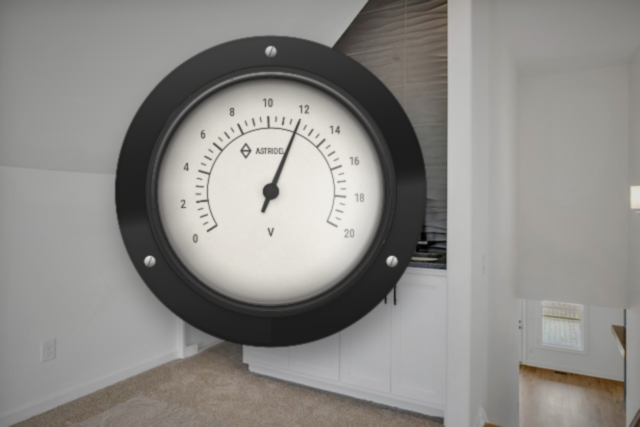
12 V
